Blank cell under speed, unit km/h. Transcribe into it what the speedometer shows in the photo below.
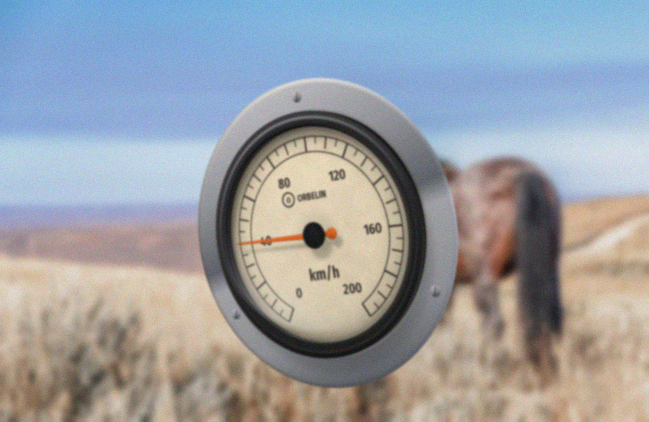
40 km/h
